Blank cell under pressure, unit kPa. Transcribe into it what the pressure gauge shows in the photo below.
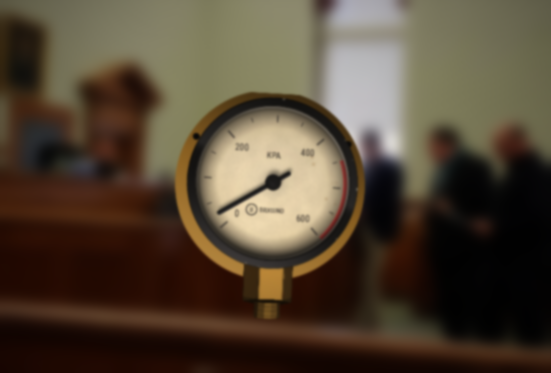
25 kPa
